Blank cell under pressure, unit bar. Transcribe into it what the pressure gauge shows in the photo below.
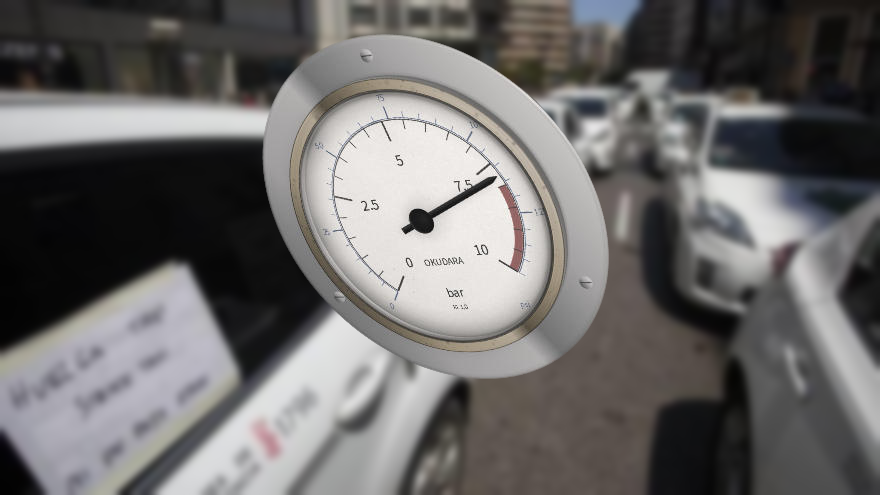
7.75 bar
